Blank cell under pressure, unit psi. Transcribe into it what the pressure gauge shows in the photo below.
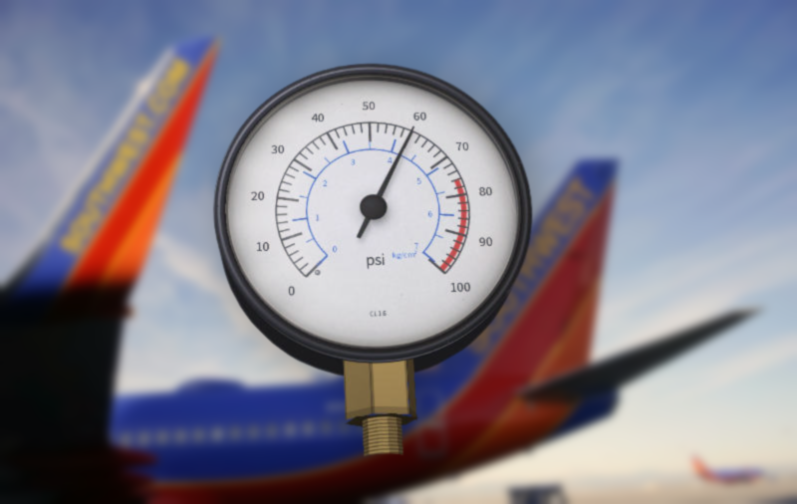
60 psi
